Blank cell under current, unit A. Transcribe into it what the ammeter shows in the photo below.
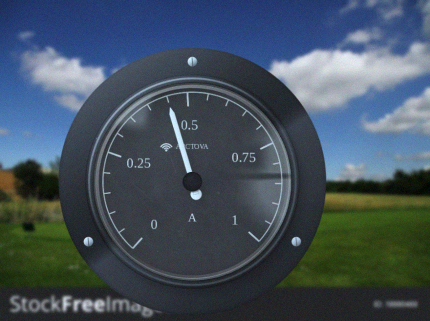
0.45 A
